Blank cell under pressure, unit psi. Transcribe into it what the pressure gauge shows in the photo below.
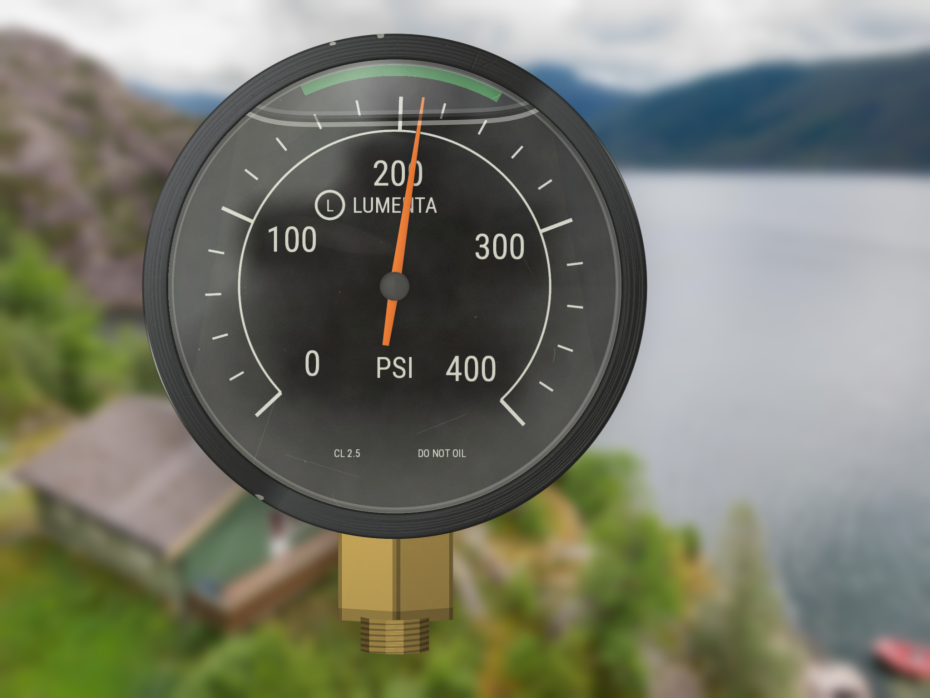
210 psi
